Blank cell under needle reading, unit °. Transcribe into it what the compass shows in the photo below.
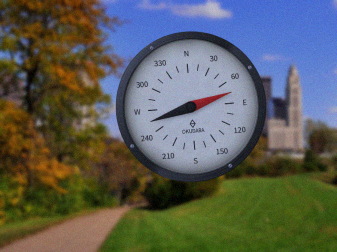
75 °
